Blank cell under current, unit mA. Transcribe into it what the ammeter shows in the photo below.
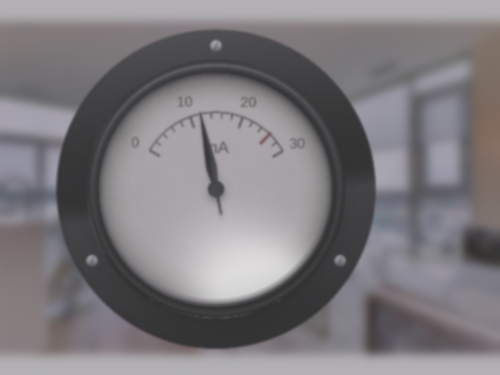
12 mA
